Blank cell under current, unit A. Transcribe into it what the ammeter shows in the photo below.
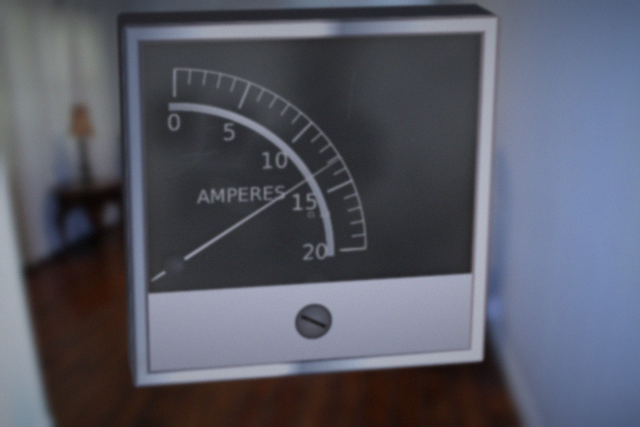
13 A
